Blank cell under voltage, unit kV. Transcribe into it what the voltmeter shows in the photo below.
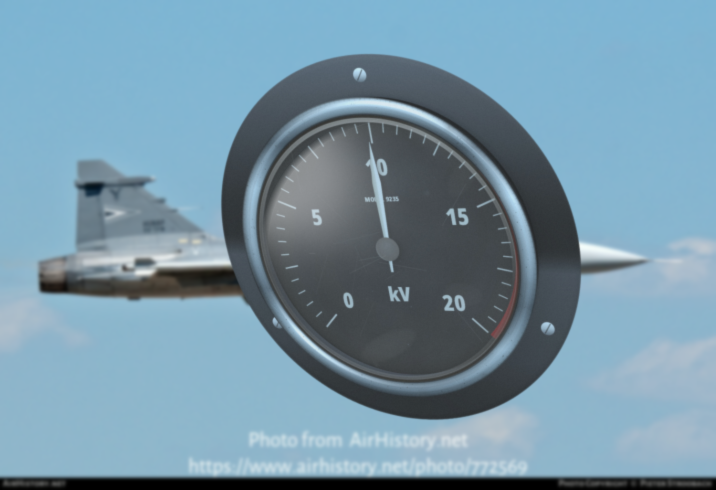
10 kV
